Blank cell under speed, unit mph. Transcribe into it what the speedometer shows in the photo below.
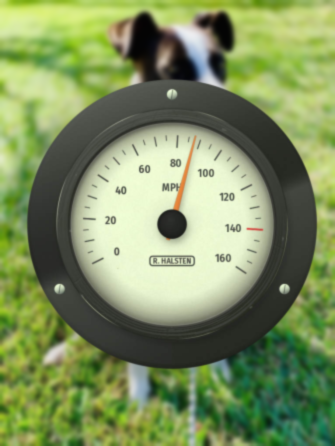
87.5 mph
